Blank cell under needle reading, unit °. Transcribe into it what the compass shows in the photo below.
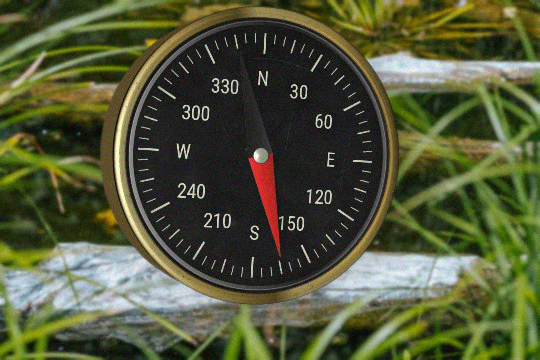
165 °
